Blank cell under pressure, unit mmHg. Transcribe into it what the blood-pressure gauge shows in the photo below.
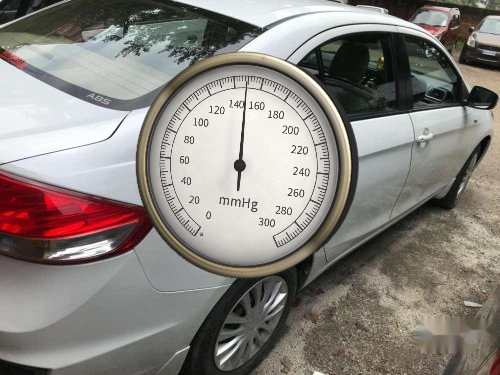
150 mmHg
